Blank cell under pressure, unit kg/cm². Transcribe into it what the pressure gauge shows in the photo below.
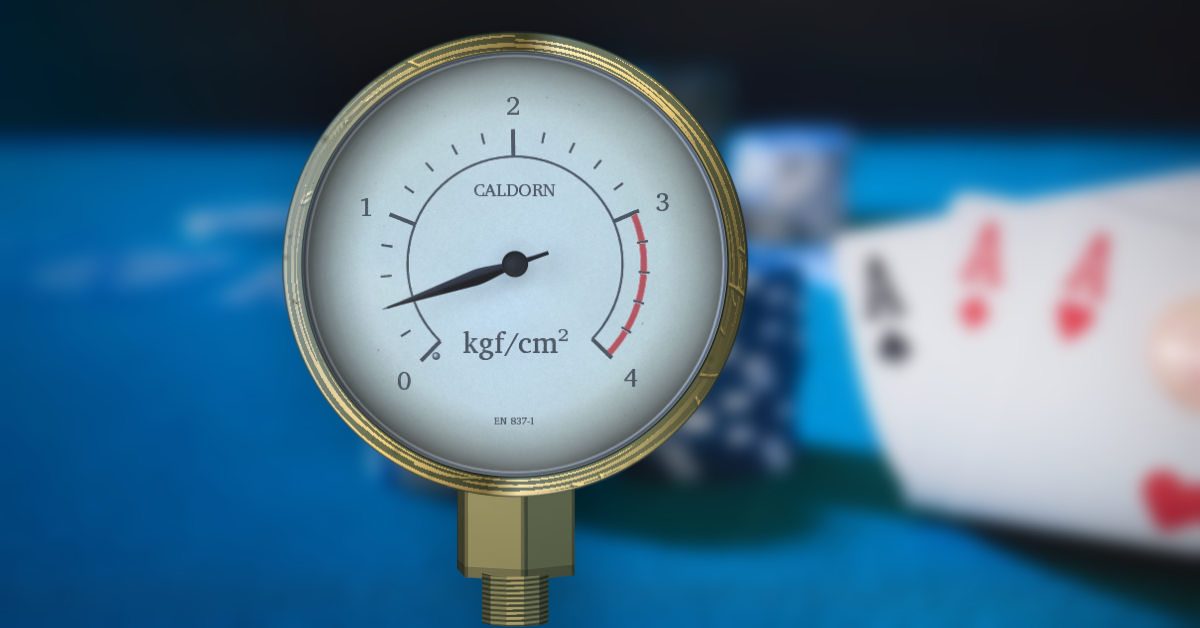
0.4 kg/cm²
